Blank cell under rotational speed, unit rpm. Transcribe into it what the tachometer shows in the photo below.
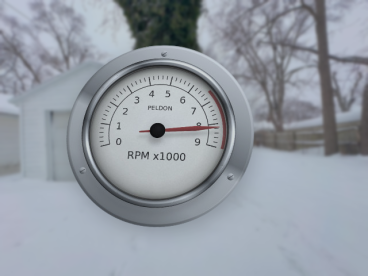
8200 rpm
